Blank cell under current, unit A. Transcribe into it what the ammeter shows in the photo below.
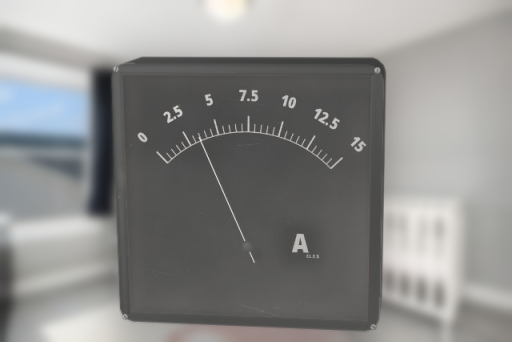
3.5 A
